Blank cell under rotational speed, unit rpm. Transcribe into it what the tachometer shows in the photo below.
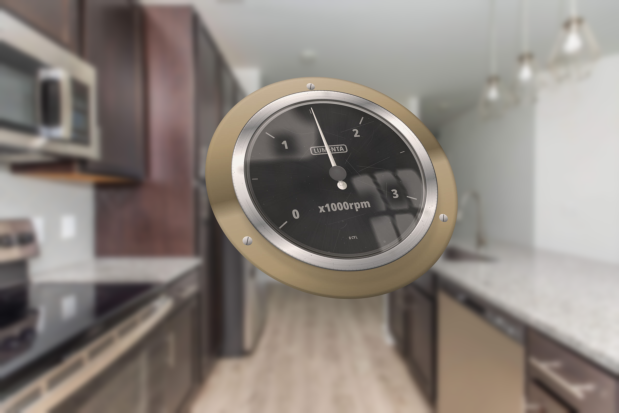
1500 rpm
